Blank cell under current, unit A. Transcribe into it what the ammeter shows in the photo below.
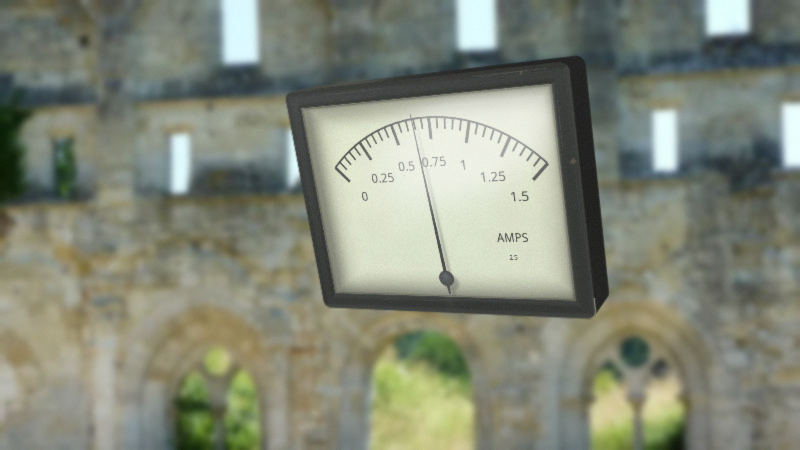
0.65 A
